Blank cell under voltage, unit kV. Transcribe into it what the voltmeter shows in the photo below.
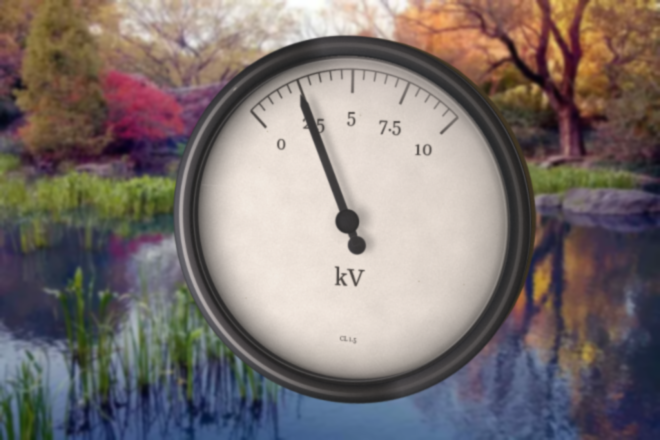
2.5 kV
